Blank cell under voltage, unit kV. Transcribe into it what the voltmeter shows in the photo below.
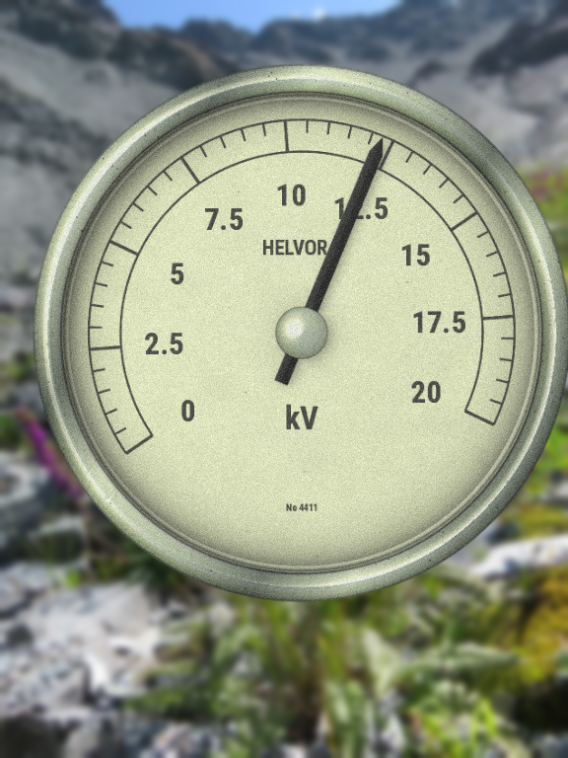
12.25 kV
